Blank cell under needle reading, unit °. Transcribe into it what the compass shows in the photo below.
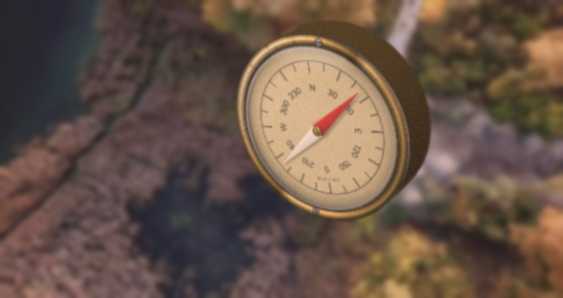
52.5 °
